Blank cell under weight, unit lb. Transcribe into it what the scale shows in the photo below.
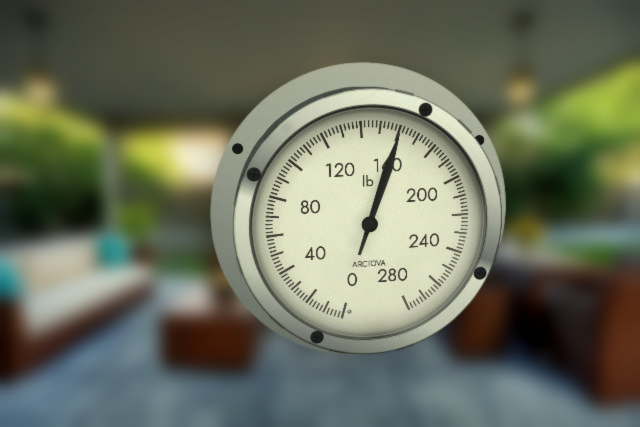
160 lb
